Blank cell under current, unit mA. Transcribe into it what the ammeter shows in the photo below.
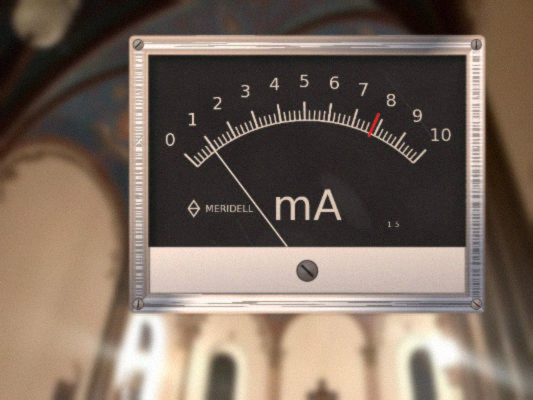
1 mA
